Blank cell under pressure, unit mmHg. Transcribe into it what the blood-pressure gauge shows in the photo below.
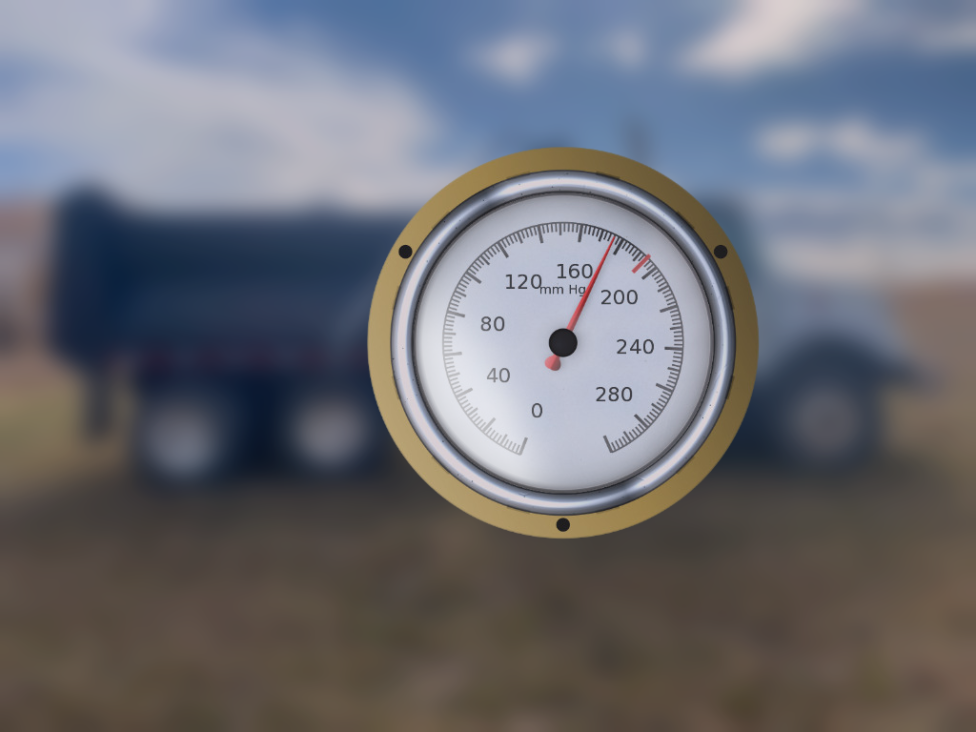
176 mmHg
